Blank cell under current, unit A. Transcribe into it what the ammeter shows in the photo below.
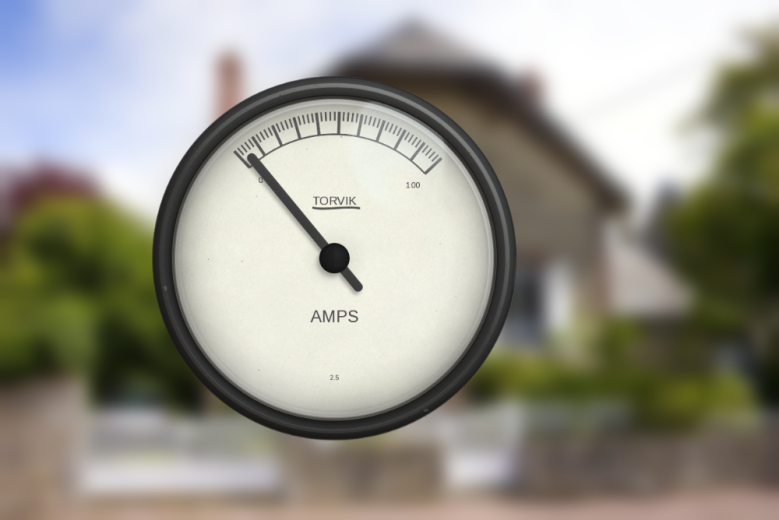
4 A
